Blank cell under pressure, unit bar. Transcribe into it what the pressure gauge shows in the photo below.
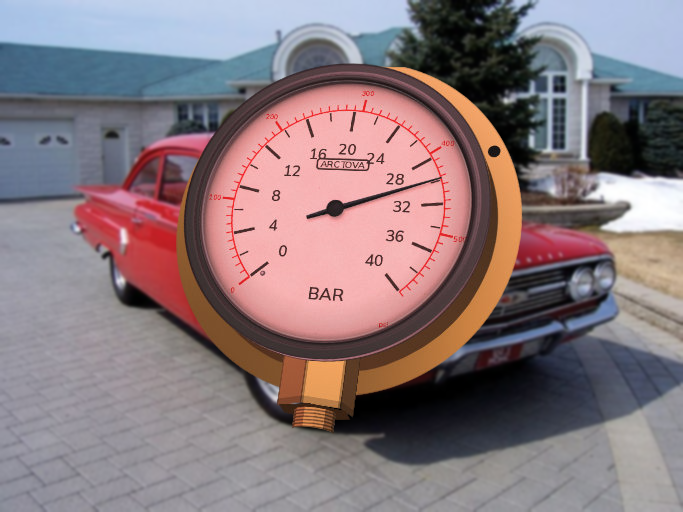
30 bar
